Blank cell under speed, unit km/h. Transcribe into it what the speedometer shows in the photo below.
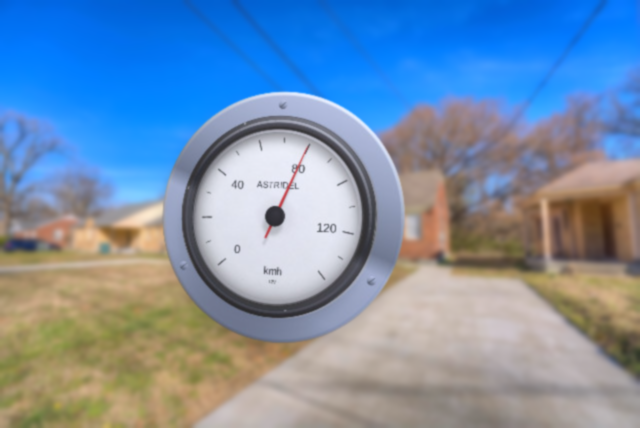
80 km/h
